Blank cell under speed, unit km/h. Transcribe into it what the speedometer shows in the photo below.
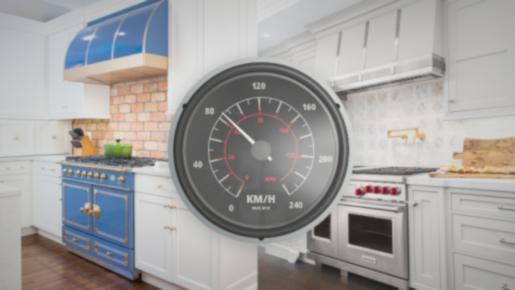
85 km/h
